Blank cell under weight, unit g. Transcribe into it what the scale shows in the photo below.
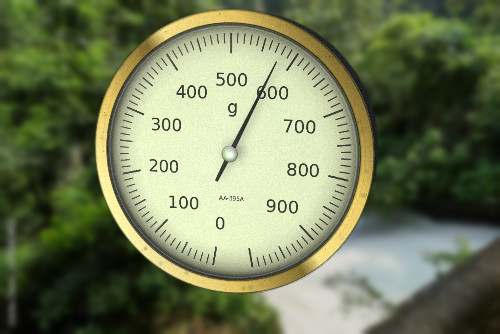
580 g
